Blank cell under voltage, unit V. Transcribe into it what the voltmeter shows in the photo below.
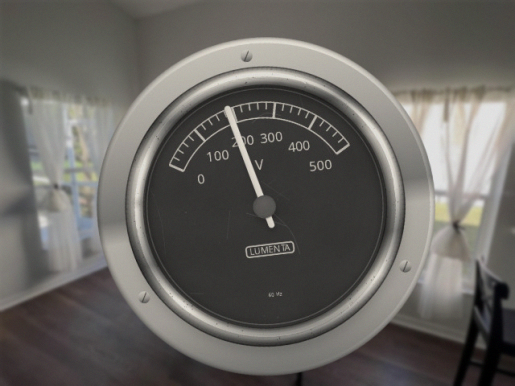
190 V
